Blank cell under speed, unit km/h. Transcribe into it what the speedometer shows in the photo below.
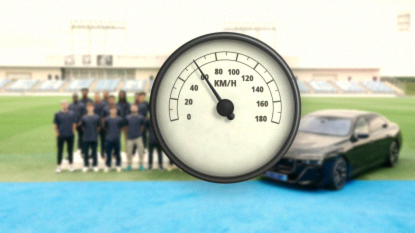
60 km/h
